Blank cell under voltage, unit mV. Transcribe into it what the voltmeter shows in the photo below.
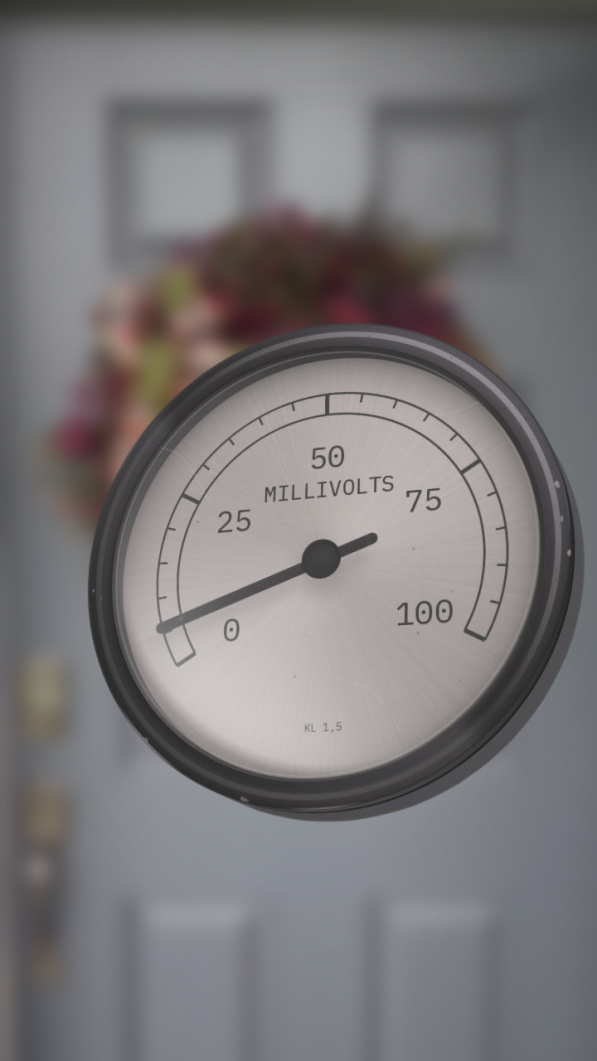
5 mV
